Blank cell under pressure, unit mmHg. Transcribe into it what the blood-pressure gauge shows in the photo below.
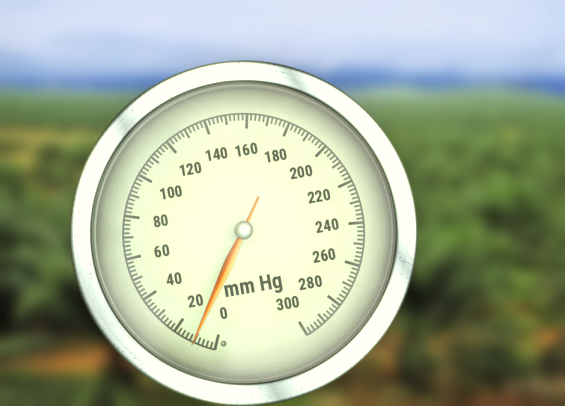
10 mmHg
